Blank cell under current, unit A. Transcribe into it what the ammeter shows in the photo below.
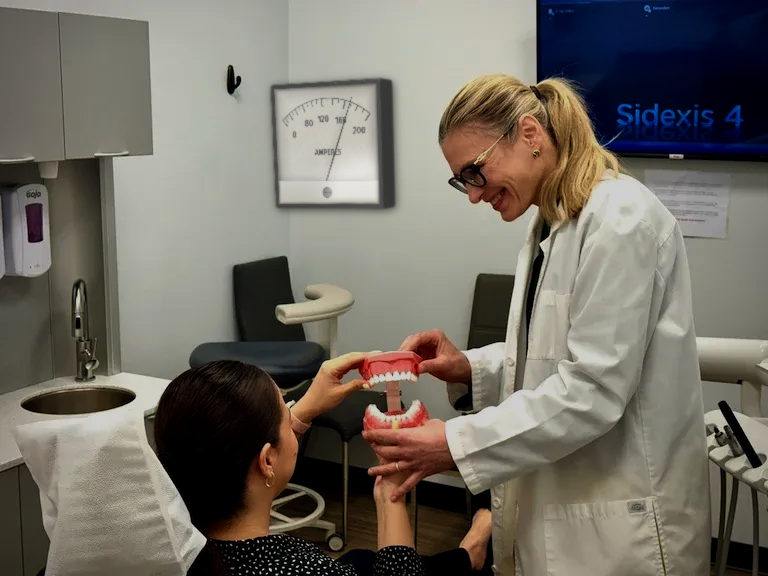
170 A
